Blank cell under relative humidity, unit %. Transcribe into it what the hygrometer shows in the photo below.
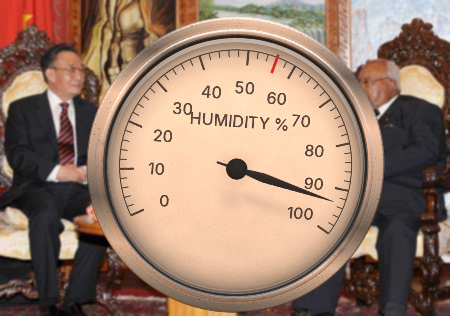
93 %
